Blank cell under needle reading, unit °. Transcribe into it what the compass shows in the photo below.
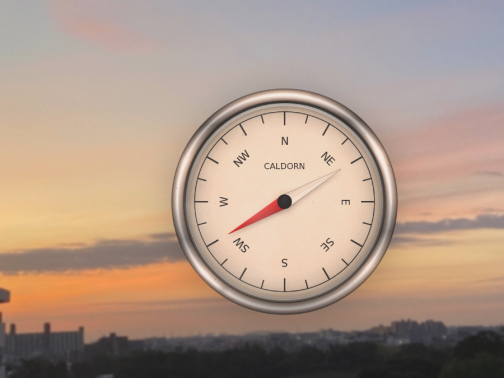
240 °
